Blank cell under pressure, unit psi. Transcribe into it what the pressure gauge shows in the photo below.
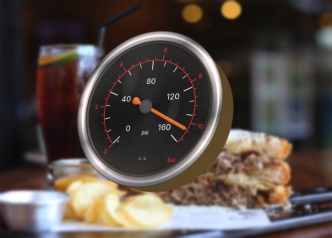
150 psi
